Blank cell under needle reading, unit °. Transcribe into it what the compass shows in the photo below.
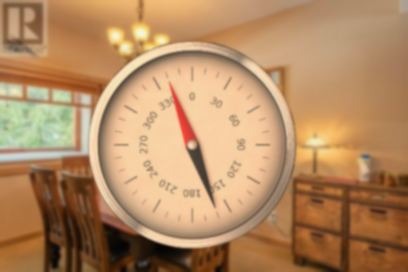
340 °
